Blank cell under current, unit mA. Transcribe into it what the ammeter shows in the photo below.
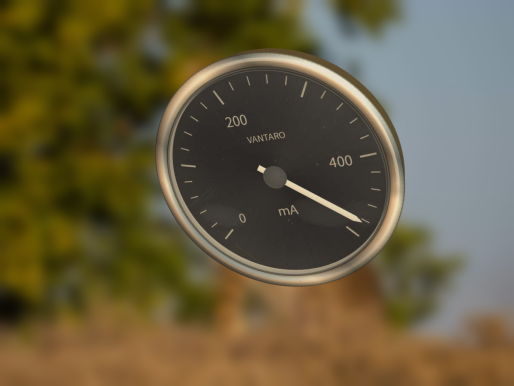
480 mA
